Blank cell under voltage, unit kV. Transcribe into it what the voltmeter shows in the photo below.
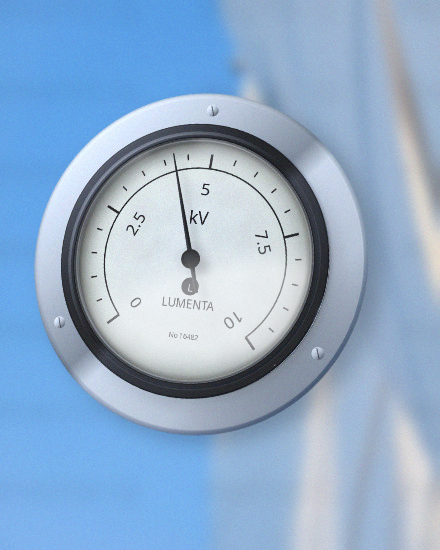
4.25 kV
